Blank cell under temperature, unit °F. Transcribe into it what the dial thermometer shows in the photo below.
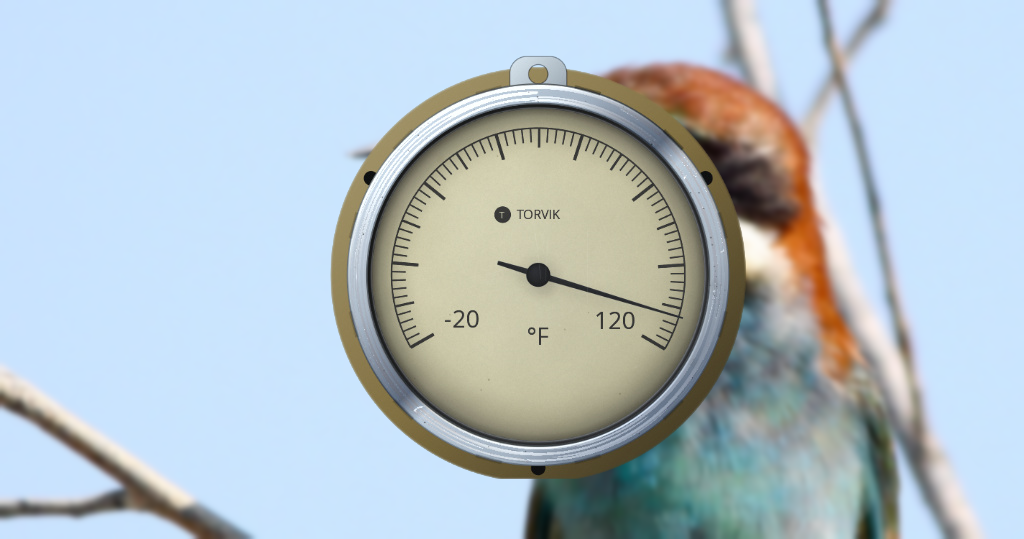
112 °F
